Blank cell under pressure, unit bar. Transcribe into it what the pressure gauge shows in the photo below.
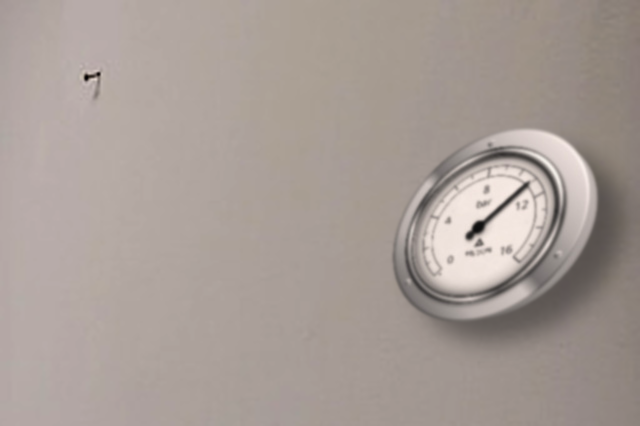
11 bar
